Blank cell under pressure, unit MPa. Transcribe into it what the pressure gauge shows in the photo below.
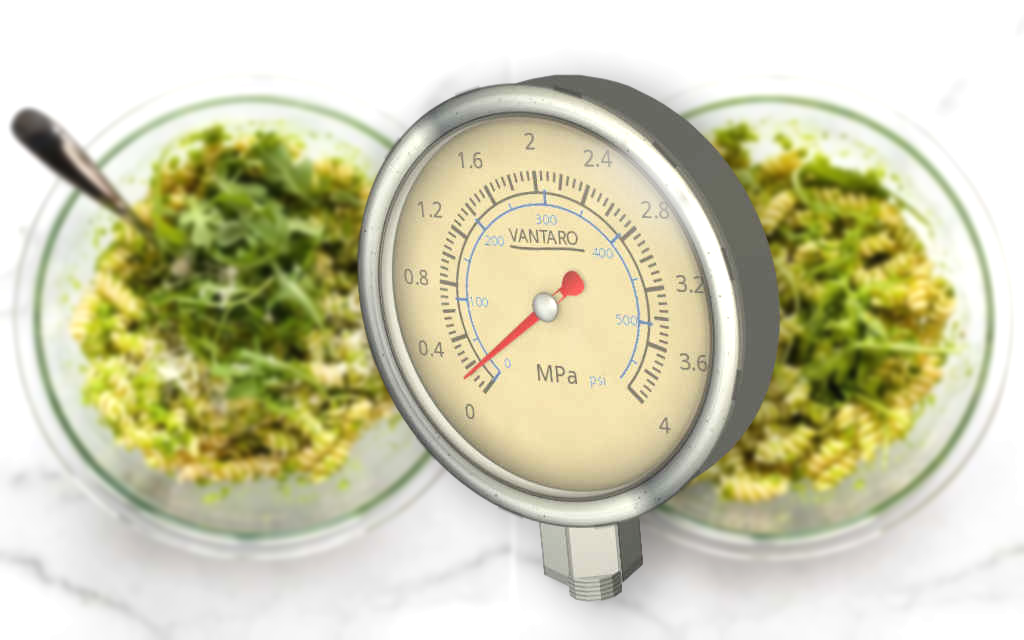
0.15 MPa
